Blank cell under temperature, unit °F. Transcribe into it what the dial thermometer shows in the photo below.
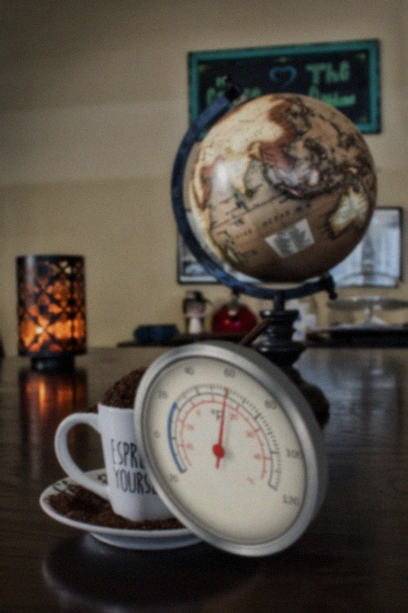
60 °F
